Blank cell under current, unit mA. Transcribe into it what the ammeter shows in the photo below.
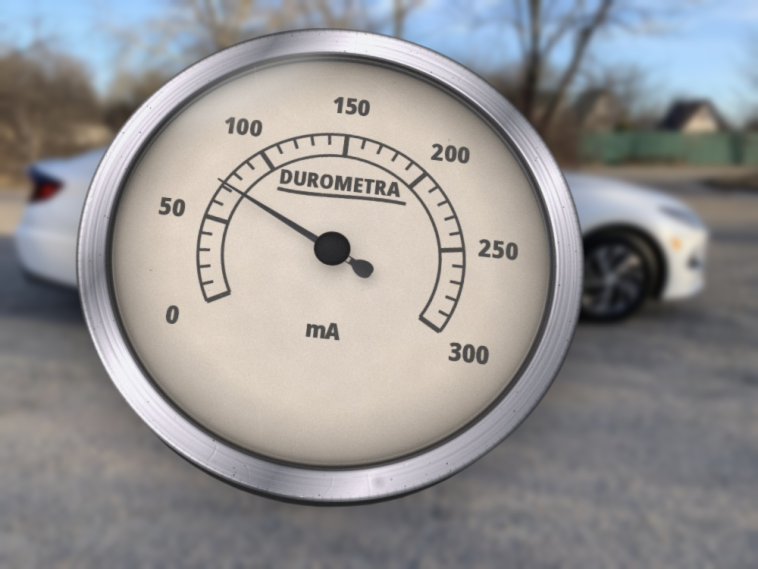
70 mA
